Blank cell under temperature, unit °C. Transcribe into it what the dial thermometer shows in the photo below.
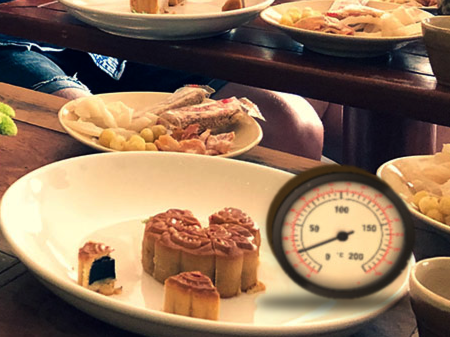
25 °C
